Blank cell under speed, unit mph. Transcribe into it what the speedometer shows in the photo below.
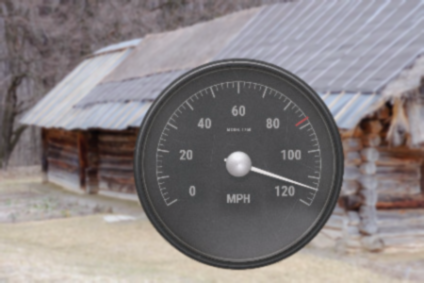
114 mph
